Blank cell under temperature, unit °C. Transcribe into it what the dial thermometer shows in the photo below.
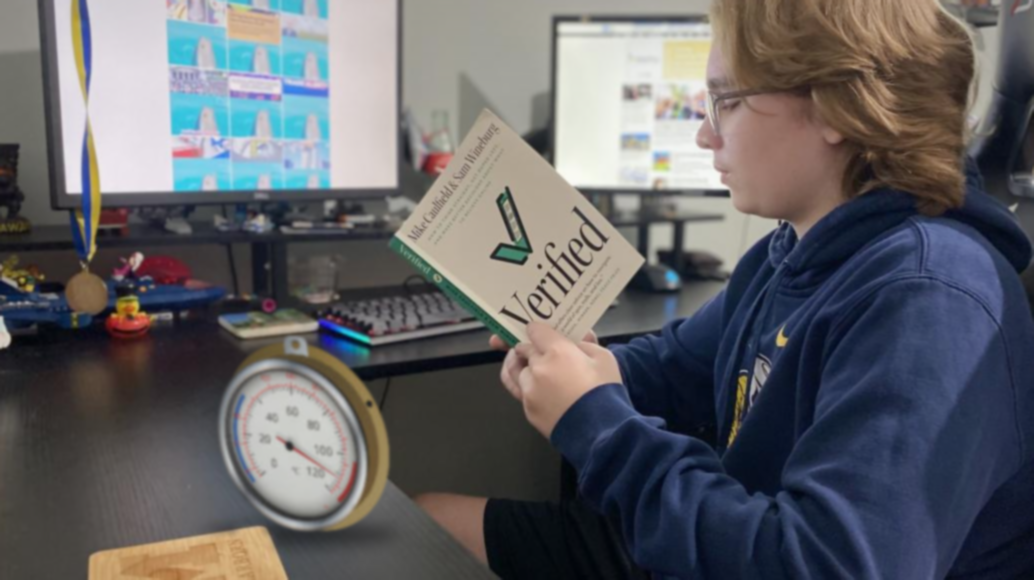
110 °C
